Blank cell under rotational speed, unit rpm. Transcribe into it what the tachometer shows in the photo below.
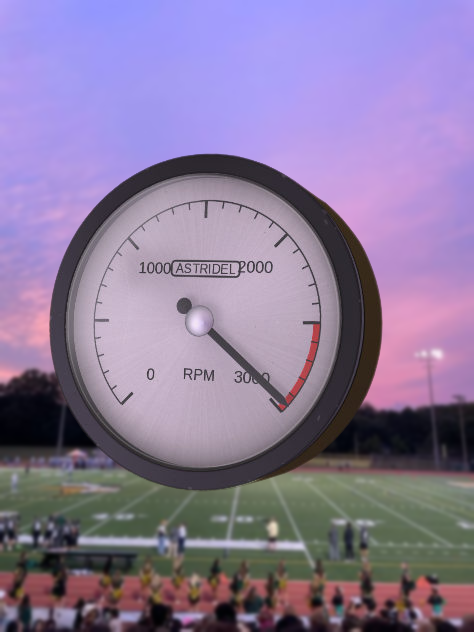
2950 rpm
